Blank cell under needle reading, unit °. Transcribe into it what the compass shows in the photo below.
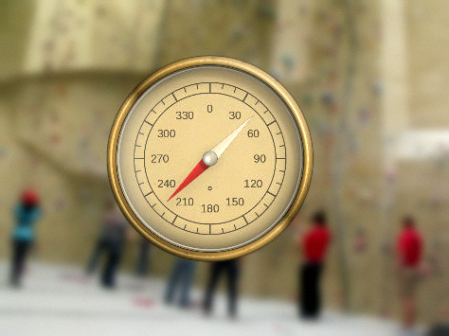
225 °
